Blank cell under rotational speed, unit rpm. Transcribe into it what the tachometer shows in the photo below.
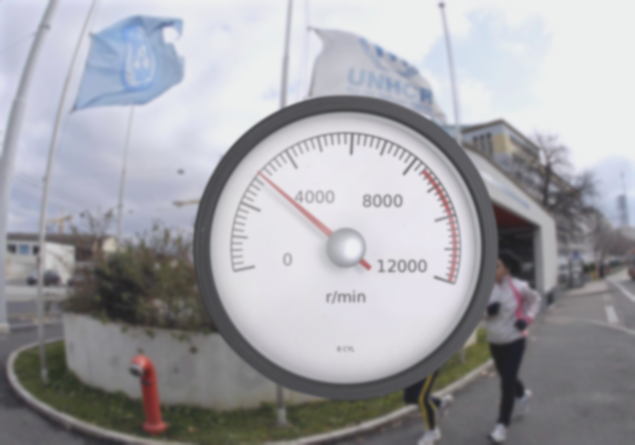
3000 rpm
